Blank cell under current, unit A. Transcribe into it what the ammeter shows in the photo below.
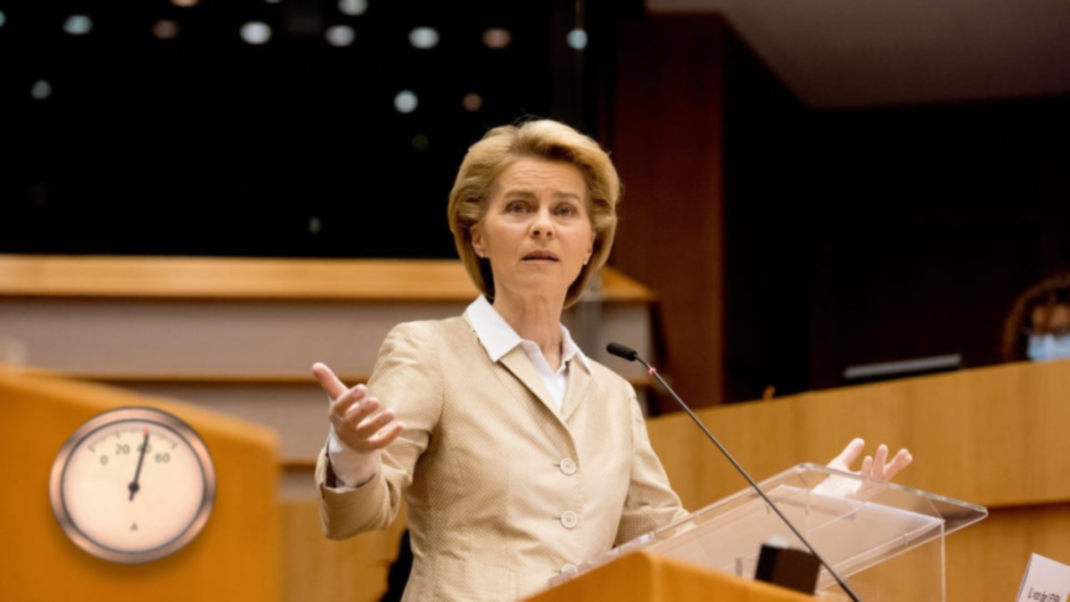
40 A
